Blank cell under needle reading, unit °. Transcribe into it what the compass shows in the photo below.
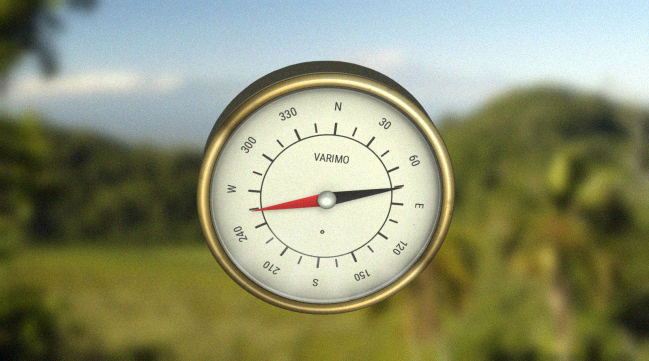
255 °
